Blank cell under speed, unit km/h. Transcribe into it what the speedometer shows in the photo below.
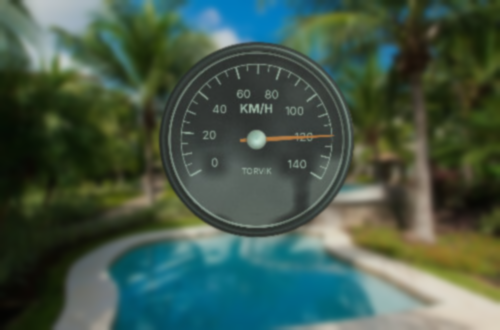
120 km/h
